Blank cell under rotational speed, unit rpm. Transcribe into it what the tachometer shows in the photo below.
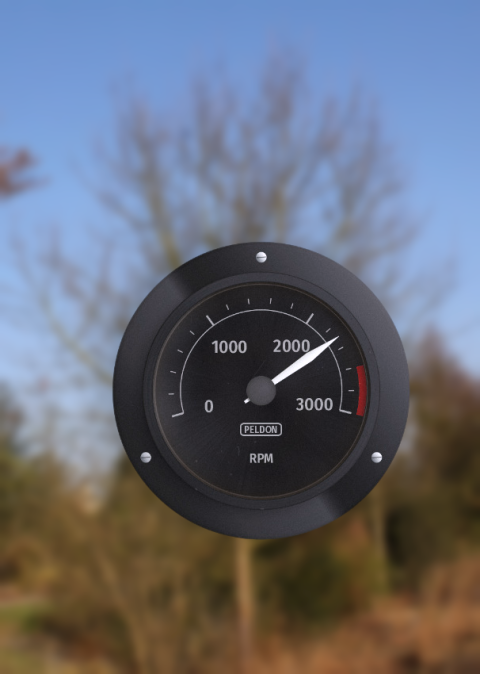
2300 rpm
